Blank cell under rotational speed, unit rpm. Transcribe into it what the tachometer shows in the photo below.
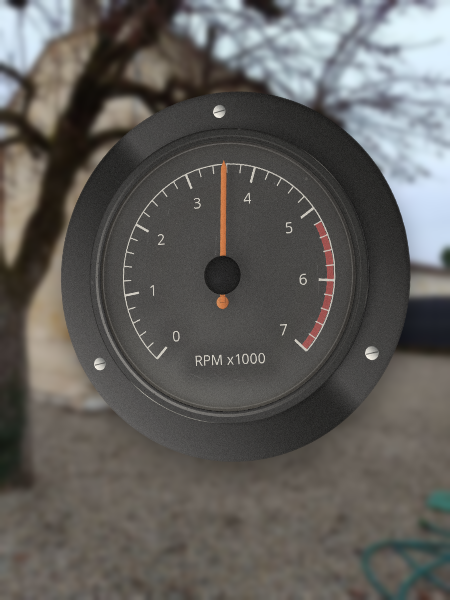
3600 rpm
